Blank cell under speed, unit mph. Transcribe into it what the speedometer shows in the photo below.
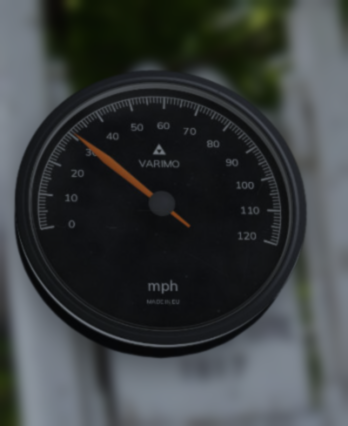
30 mph
